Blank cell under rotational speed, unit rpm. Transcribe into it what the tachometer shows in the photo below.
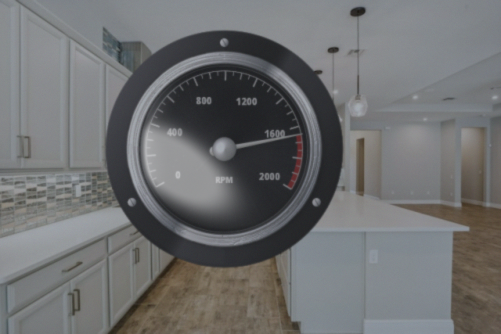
1650 rpm
